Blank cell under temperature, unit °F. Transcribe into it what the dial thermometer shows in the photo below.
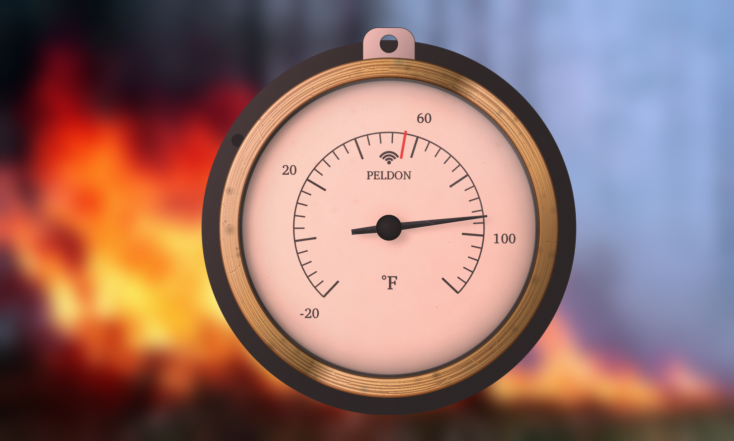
94 °F
